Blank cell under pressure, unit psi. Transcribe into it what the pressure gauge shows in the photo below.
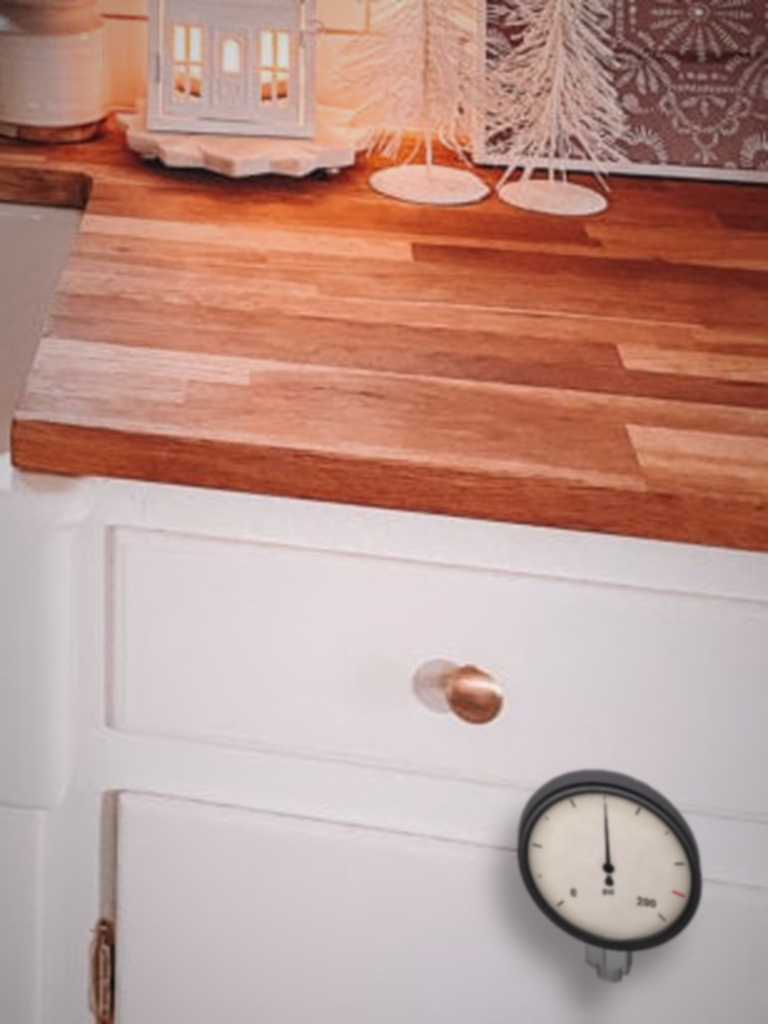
100 psi
